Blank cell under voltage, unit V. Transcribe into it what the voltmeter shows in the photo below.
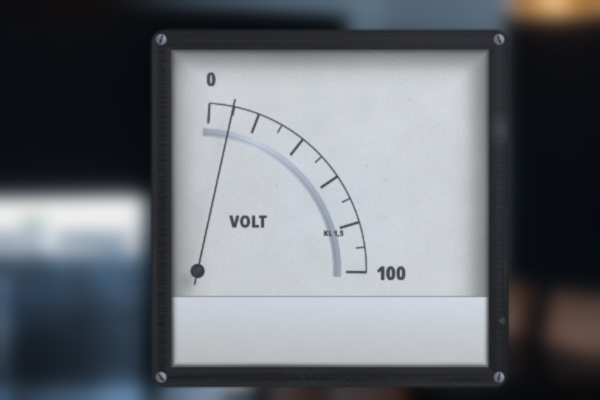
10 V
